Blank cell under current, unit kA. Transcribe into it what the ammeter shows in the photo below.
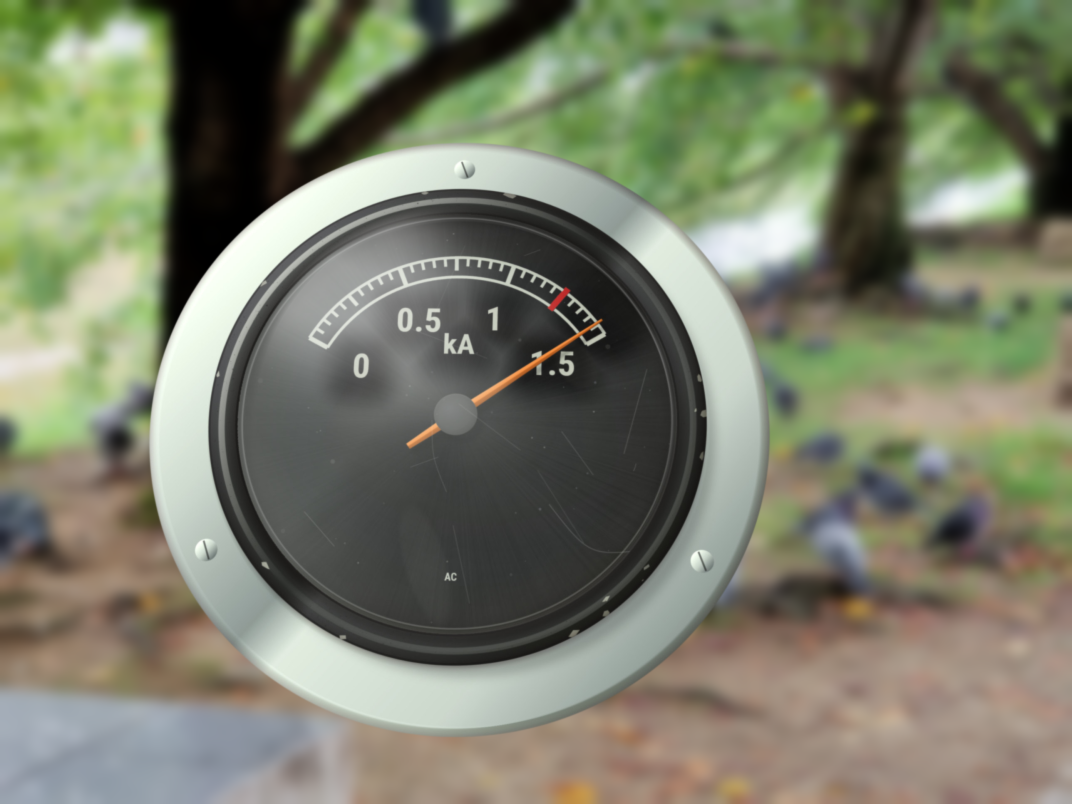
1.45 kA
